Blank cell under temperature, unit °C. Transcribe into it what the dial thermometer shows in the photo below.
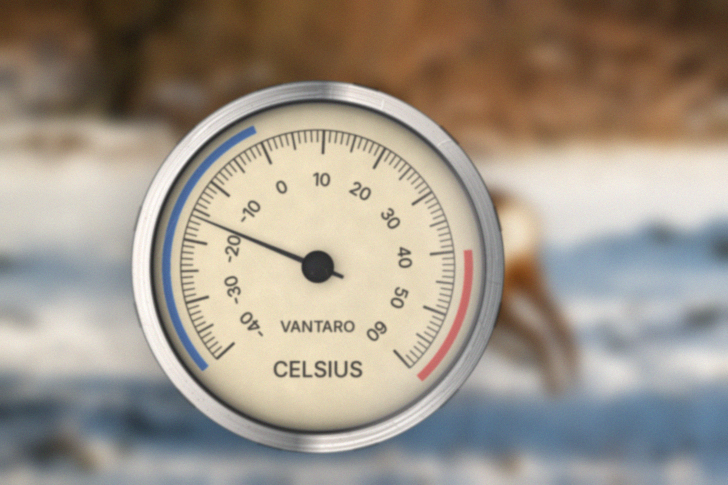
-16 °C
